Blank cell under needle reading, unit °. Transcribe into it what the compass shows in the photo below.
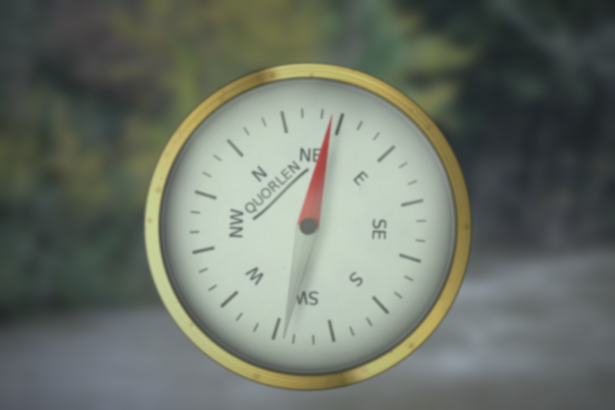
55 °
